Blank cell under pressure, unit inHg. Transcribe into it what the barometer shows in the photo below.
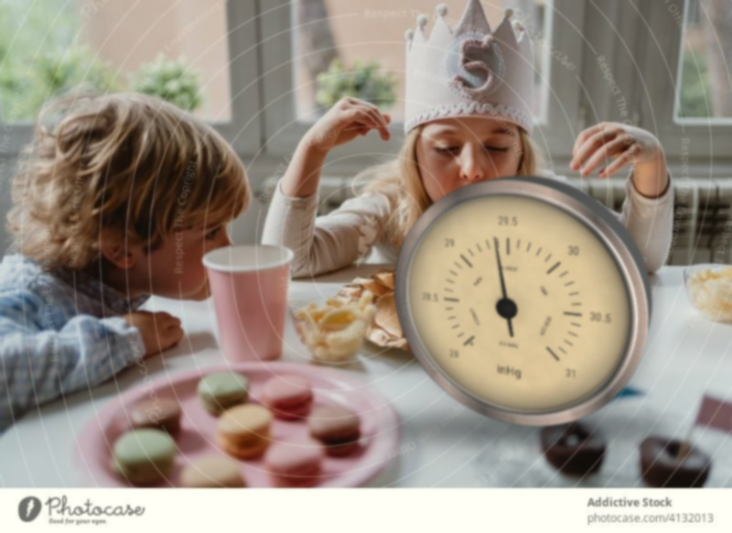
29.4 inHg
